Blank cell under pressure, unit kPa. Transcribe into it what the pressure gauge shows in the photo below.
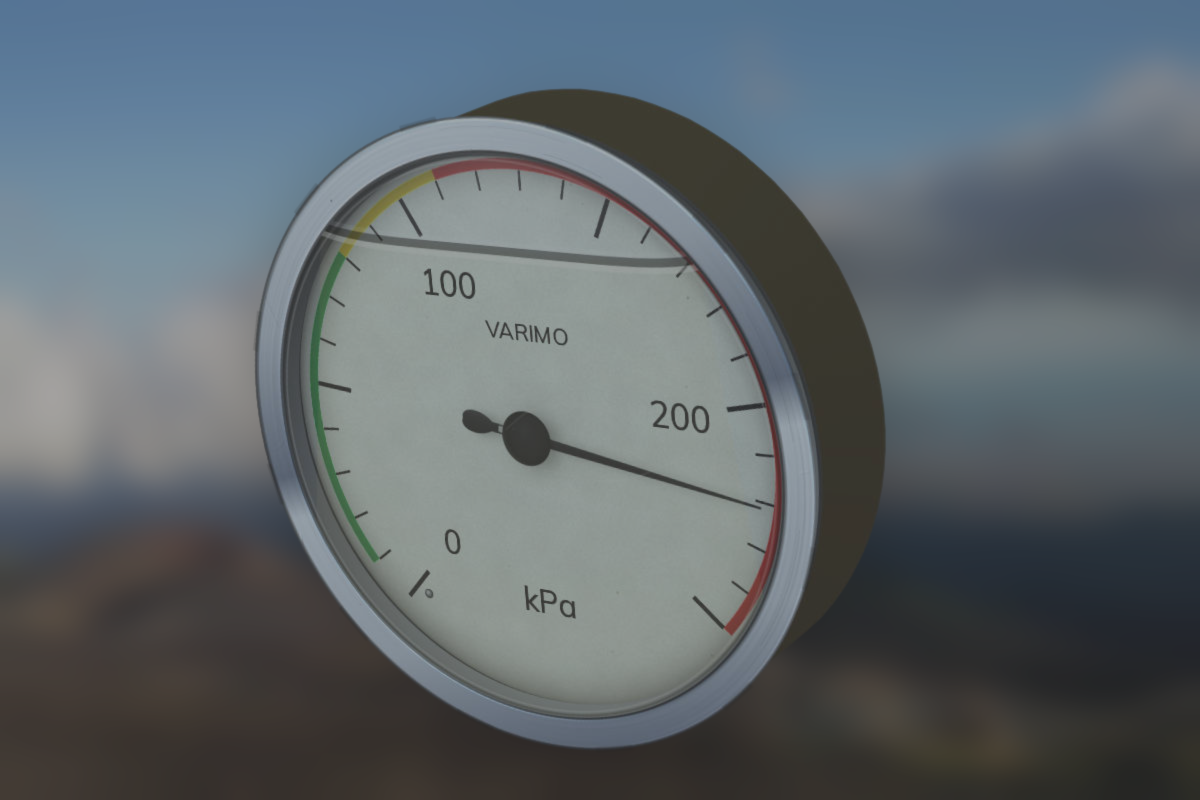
220 kPa
